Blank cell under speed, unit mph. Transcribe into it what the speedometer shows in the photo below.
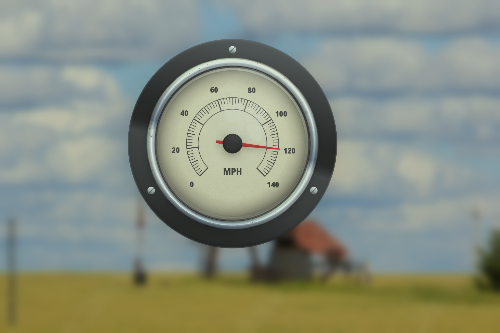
120 mph
